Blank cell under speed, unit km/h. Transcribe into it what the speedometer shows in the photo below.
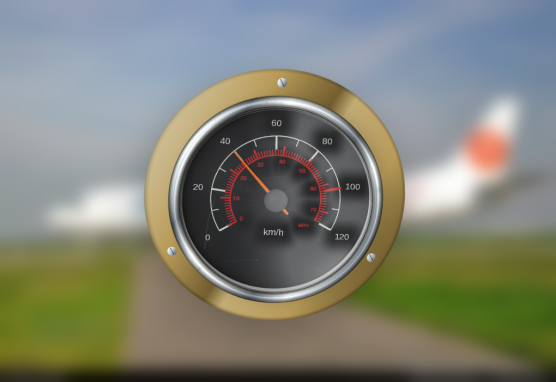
40 km/h
